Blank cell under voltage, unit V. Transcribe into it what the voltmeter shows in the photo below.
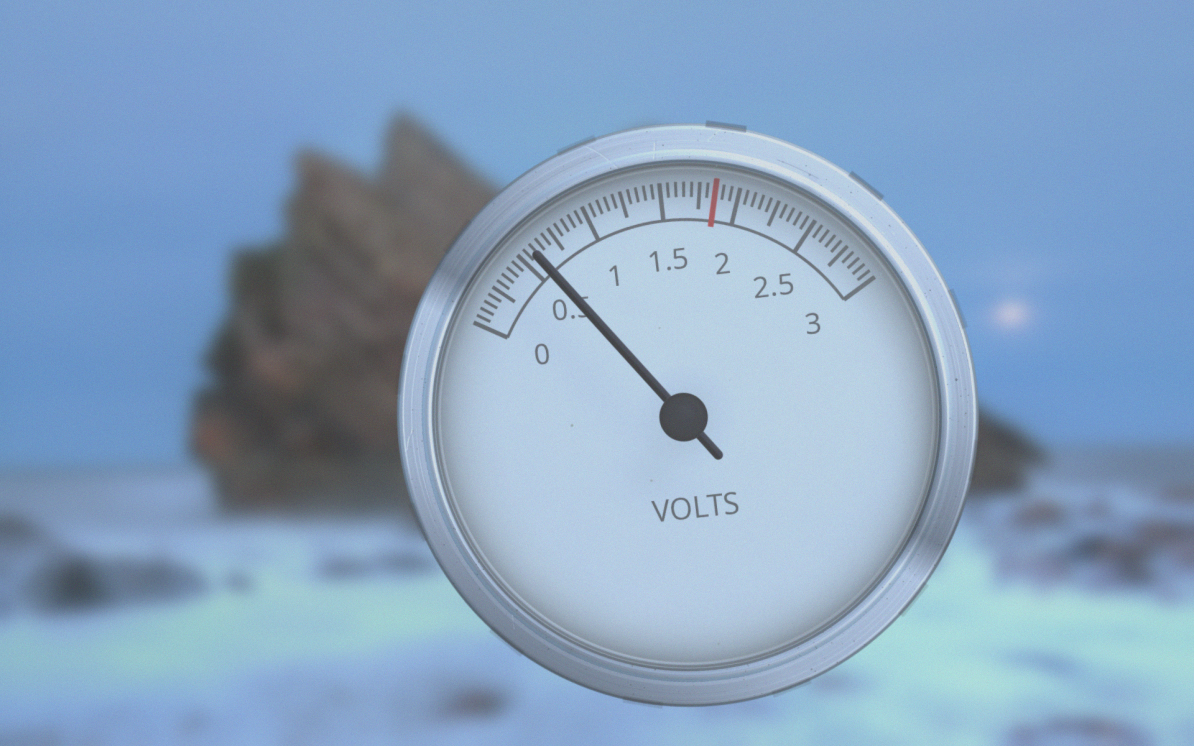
0.6 V
